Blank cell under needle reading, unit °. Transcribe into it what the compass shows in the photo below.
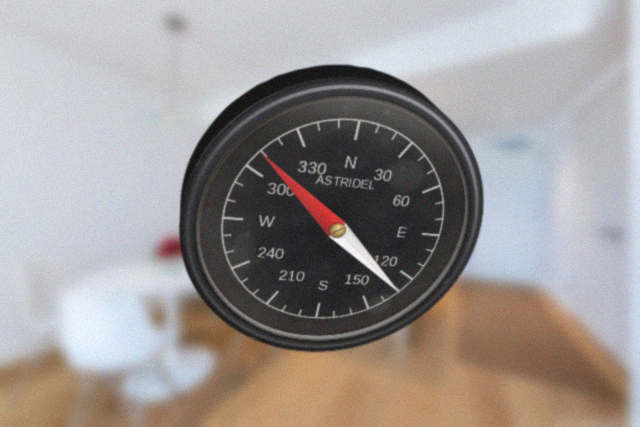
310 °
